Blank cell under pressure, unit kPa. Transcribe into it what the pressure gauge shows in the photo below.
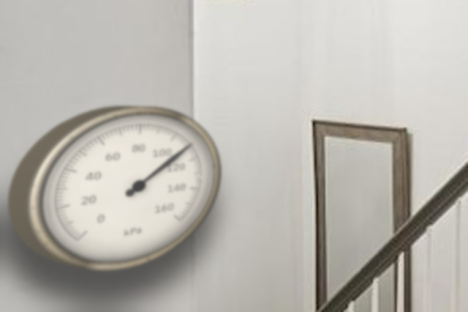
110 kPa
